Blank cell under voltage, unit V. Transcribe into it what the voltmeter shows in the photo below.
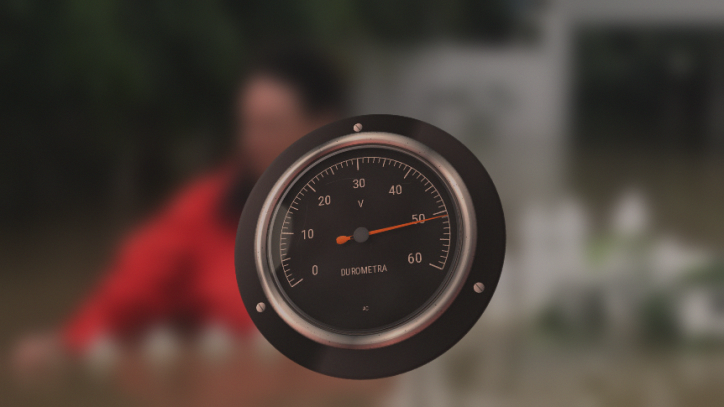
51 V
